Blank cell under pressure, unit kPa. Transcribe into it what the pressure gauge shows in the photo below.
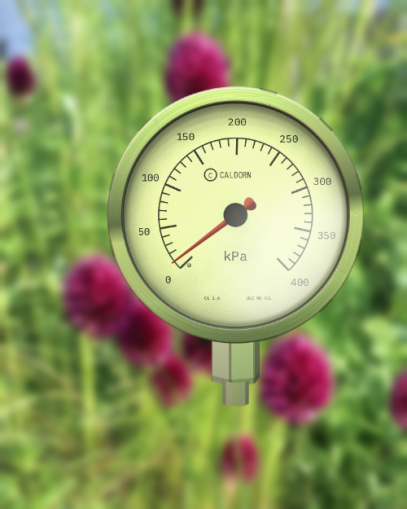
10 kPa
